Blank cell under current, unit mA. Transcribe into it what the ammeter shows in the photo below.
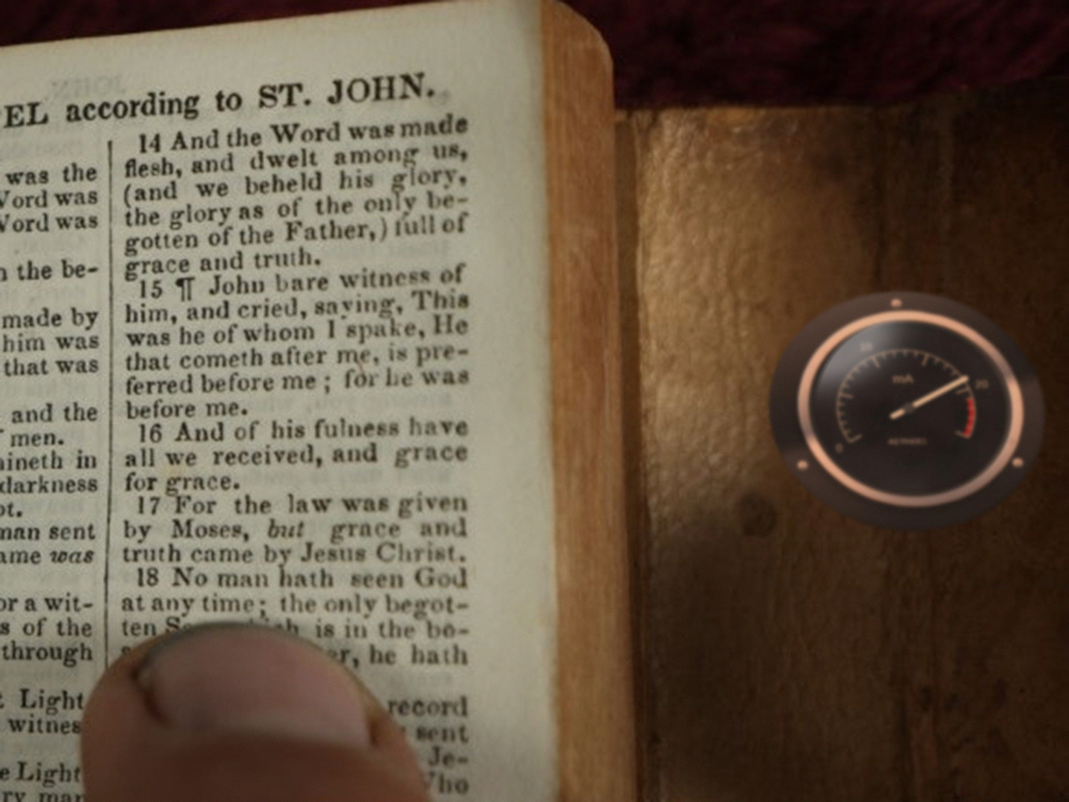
19 mA
